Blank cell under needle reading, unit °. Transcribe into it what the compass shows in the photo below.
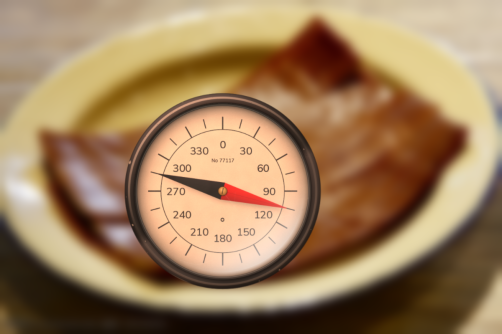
105 °
